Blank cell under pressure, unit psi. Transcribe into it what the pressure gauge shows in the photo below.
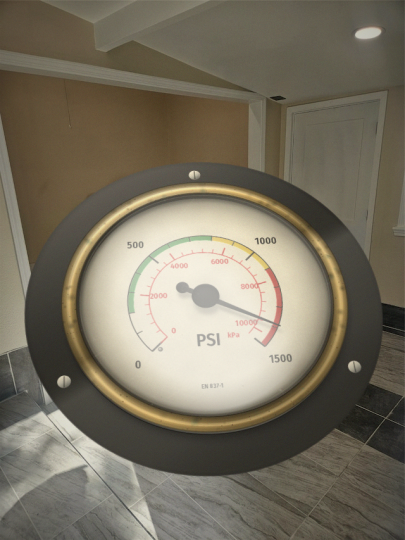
1400 psi
